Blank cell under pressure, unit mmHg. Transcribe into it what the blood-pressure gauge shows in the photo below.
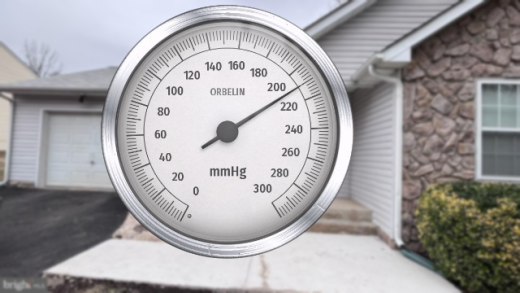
210 mmHg
